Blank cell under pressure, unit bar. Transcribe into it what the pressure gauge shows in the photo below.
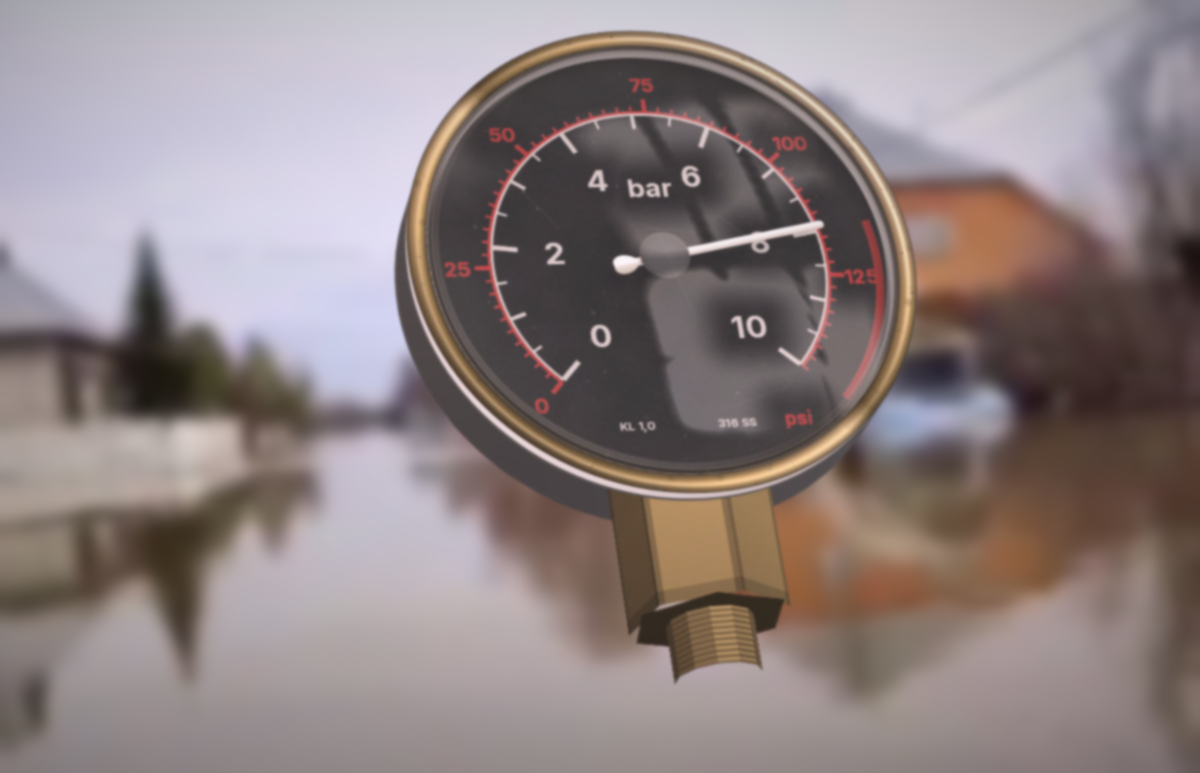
8 bar
